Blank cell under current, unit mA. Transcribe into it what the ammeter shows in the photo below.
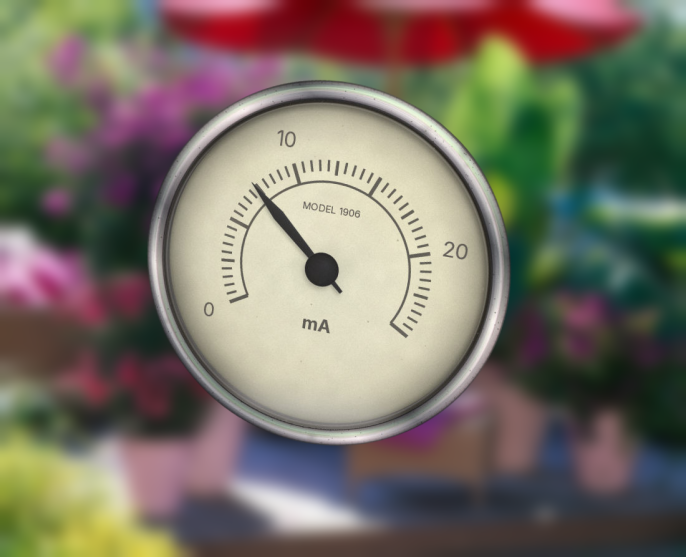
7.5 mA
